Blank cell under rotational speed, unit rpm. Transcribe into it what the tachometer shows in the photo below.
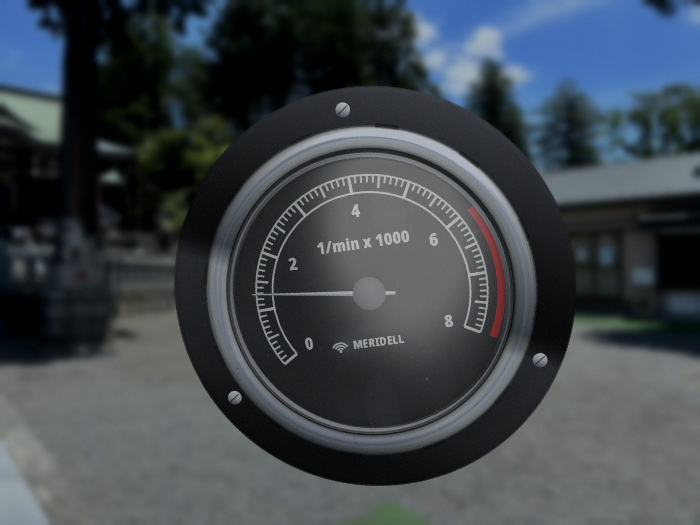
1300 rpm
